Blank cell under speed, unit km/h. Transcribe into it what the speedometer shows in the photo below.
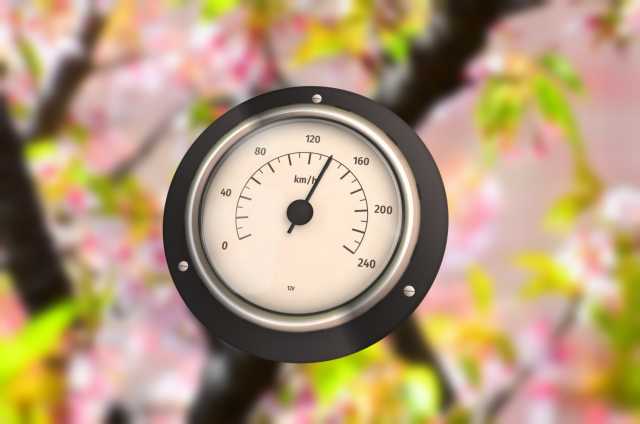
140 km/h
